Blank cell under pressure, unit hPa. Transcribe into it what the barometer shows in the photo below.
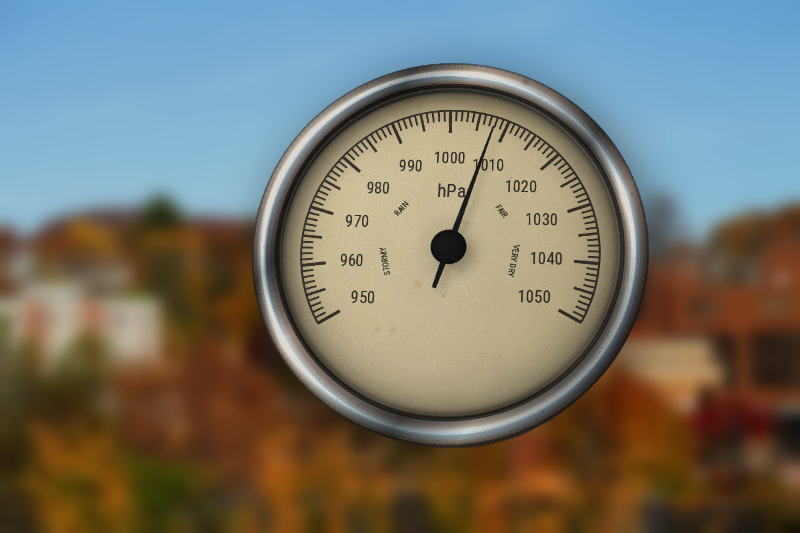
1008 hPa
